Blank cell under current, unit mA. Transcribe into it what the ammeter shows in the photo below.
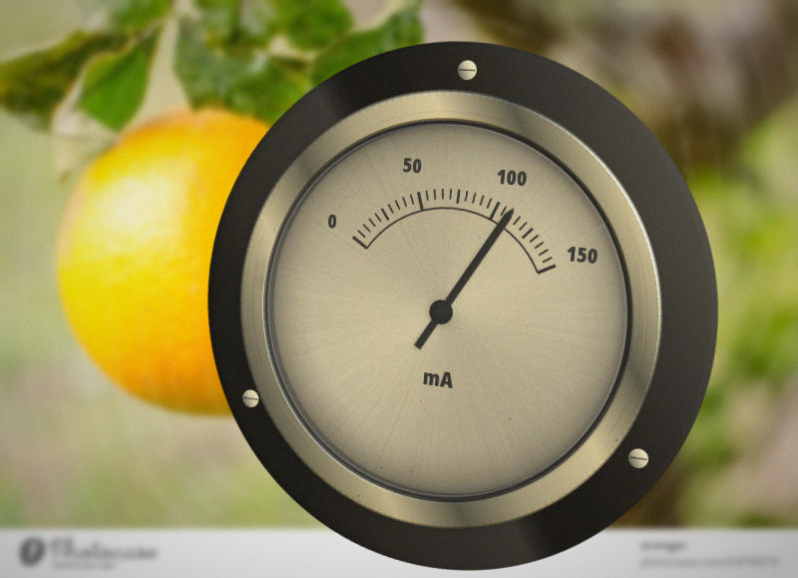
110 mA
